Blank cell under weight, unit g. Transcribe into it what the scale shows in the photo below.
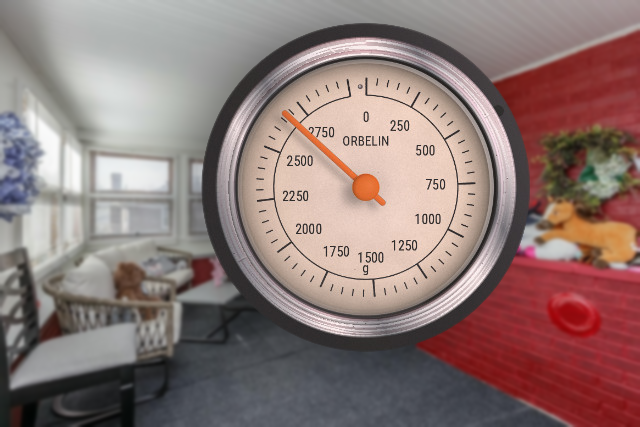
2675 g
